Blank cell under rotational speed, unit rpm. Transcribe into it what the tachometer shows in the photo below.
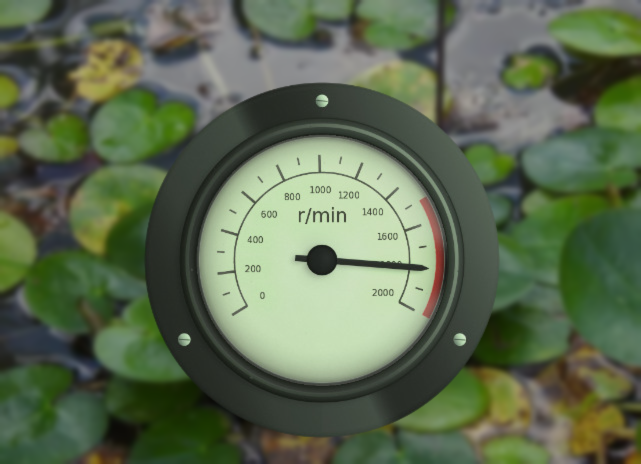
1800 rpm
